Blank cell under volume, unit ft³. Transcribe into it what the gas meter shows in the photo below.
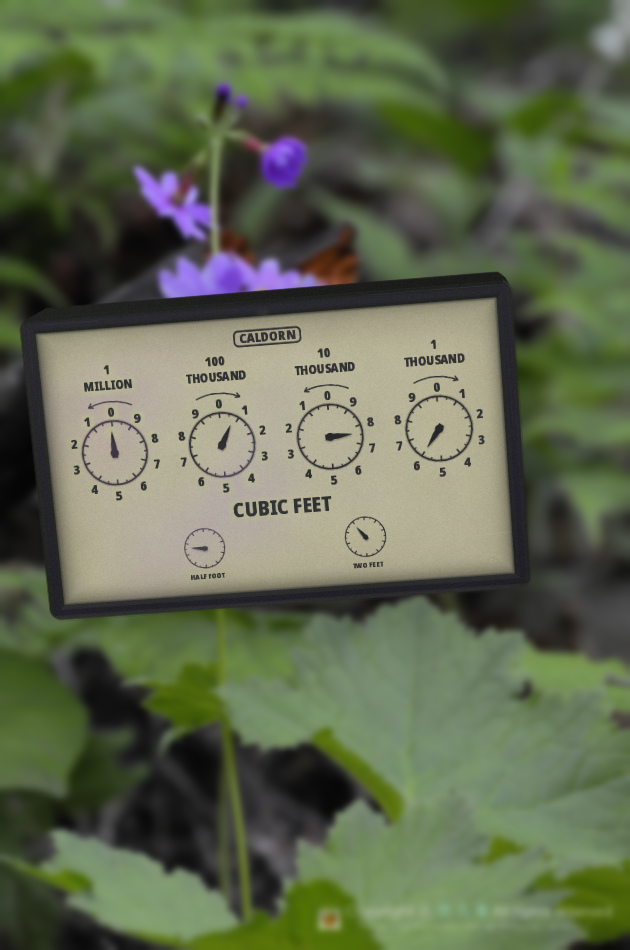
7600 ft³
